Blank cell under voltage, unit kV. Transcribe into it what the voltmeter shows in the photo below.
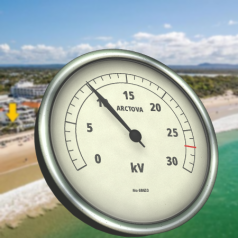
10 kV
